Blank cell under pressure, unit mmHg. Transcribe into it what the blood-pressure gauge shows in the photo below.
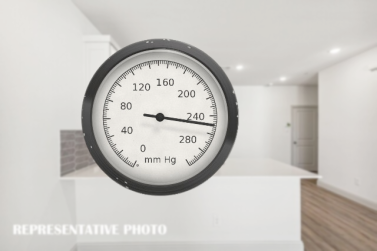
250 mmHg
